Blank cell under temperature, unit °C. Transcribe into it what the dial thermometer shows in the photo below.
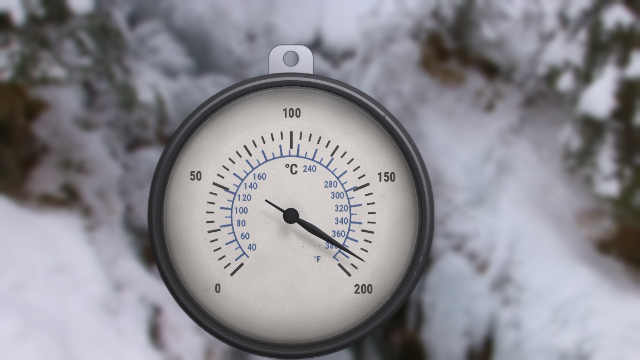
190 °C
